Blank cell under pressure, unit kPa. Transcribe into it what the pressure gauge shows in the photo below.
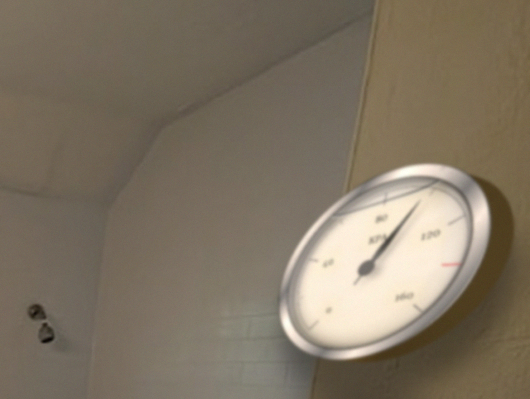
100 kPa
